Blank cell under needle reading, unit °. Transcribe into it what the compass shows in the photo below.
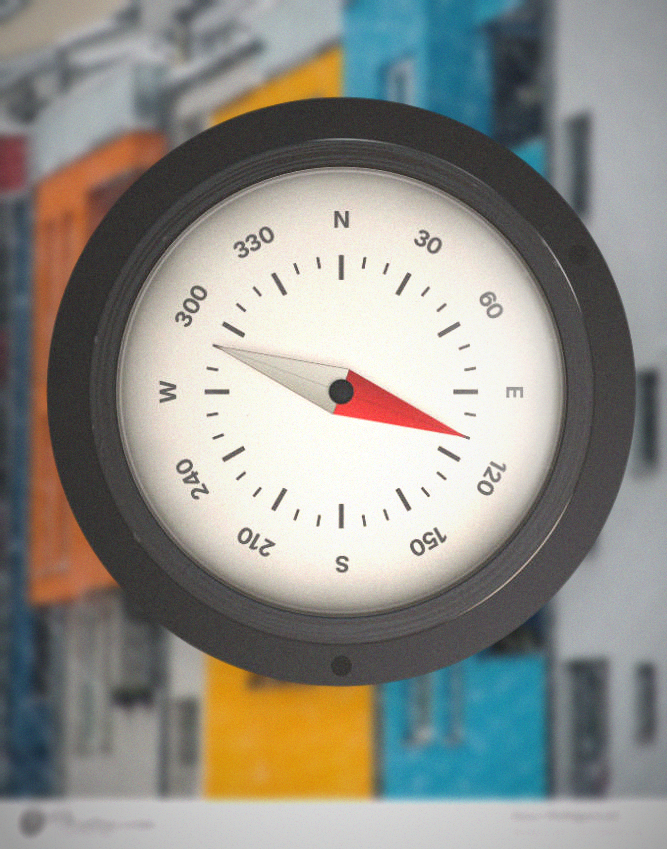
110 °
